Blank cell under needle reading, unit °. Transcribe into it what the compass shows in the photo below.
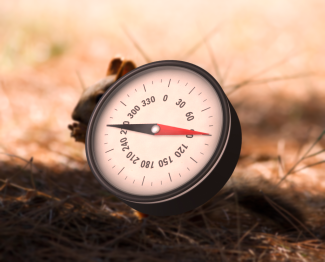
90 °
